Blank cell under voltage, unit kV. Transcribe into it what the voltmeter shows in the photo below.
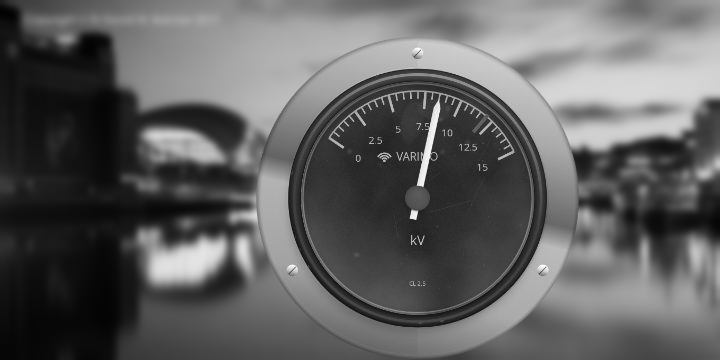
8.5 kV
